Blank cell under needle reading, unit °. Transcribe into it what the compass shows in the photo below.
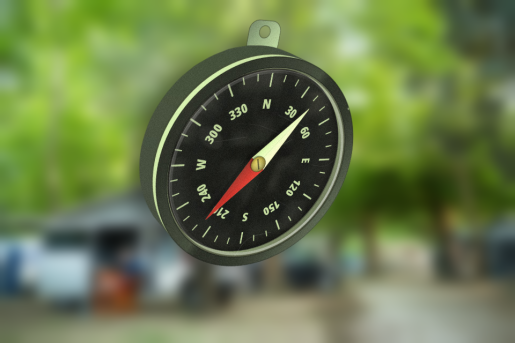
220 °
